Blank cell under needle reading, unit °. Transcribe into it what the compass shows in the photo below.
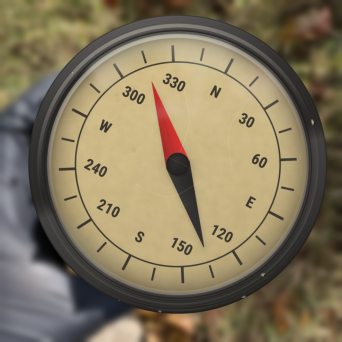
315 °
